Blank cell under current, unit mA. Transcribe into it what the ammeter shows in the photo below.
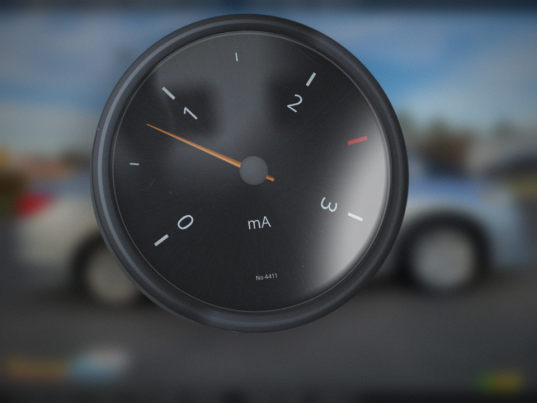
0.75 mA
